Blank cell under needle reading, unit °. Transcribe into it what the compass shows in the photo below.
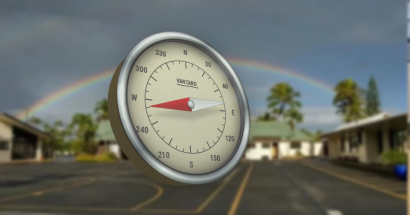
260 °
